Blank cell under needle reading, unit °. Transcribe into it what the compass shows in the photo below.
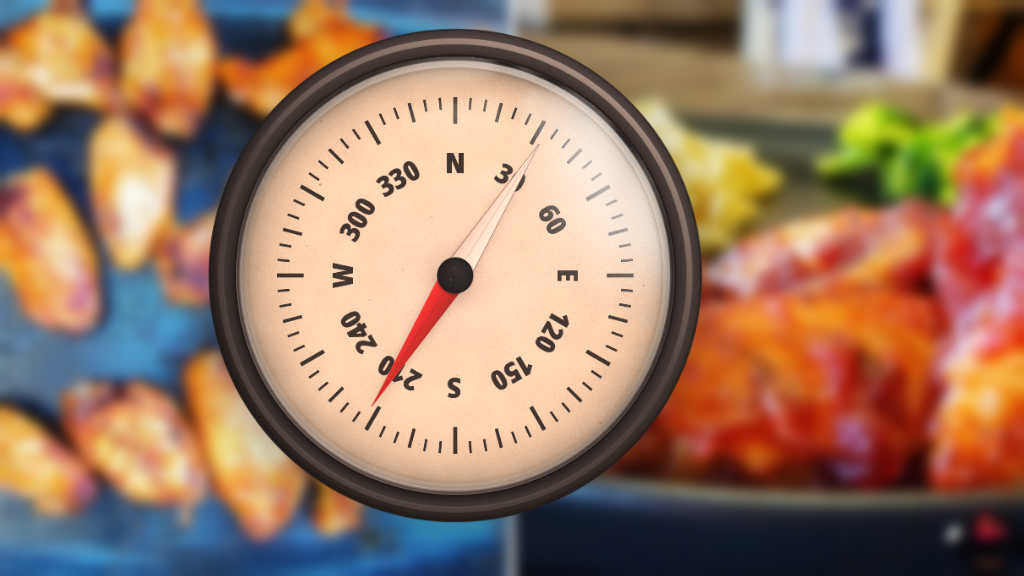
212.5 °
